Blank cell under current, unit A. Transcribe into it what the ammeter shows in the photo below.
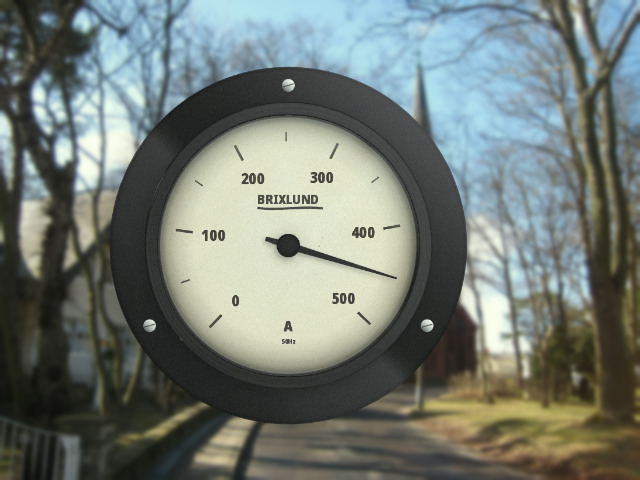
450 A
